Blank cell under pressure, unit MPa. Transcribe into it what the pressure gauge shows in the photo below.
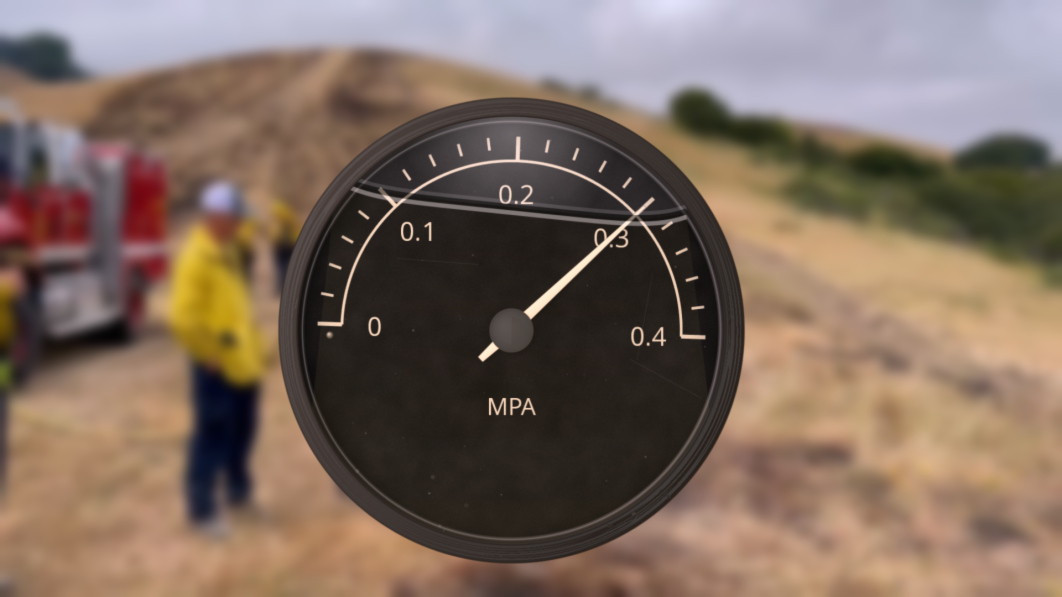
0.3 MPa
